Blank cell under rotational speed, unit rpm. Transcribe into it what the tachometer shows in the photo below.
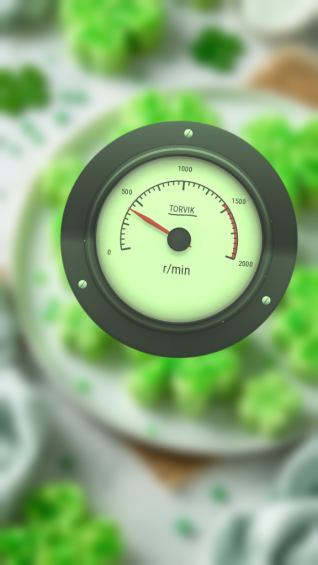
400 rpm
